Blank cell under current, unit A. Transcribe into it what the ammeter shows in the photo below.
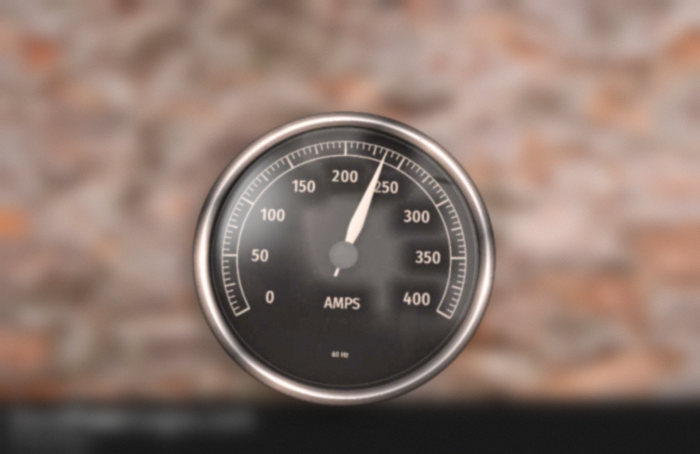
235 A
